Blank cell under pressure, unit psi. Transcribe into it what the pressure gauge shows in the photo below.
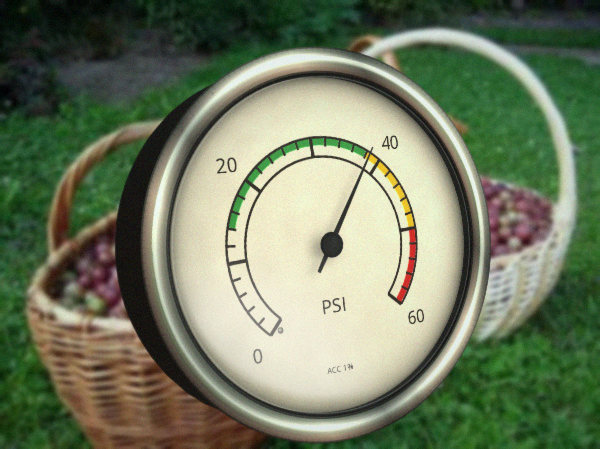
38 psi
